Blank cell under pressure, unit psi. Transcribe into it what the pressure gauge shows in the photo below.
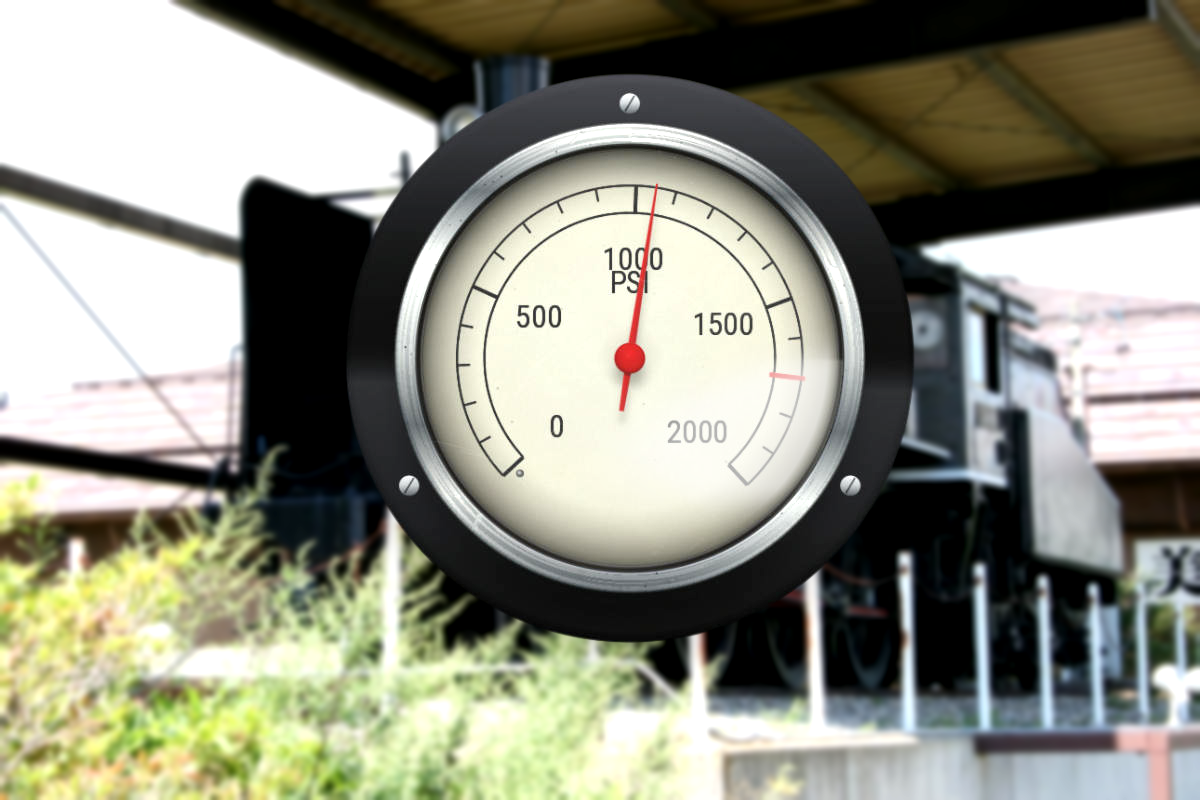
1050 psi
